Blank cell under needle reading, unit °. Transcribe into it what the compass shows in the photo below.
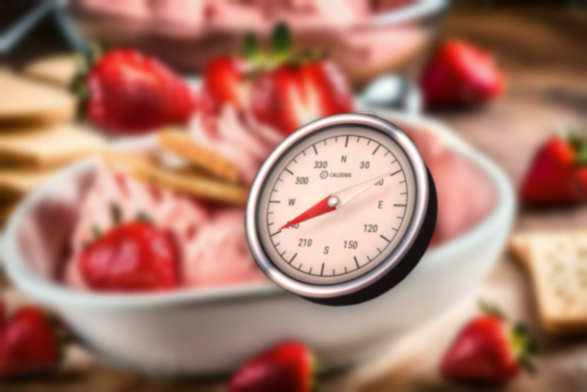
240 °
